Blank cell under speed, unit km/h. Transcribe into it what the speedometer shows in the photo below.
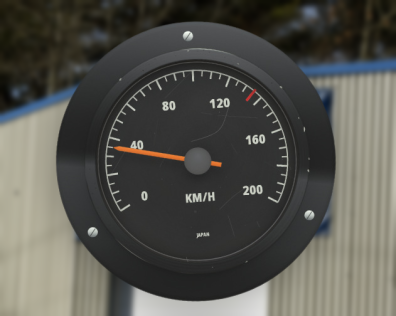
35 km/h
